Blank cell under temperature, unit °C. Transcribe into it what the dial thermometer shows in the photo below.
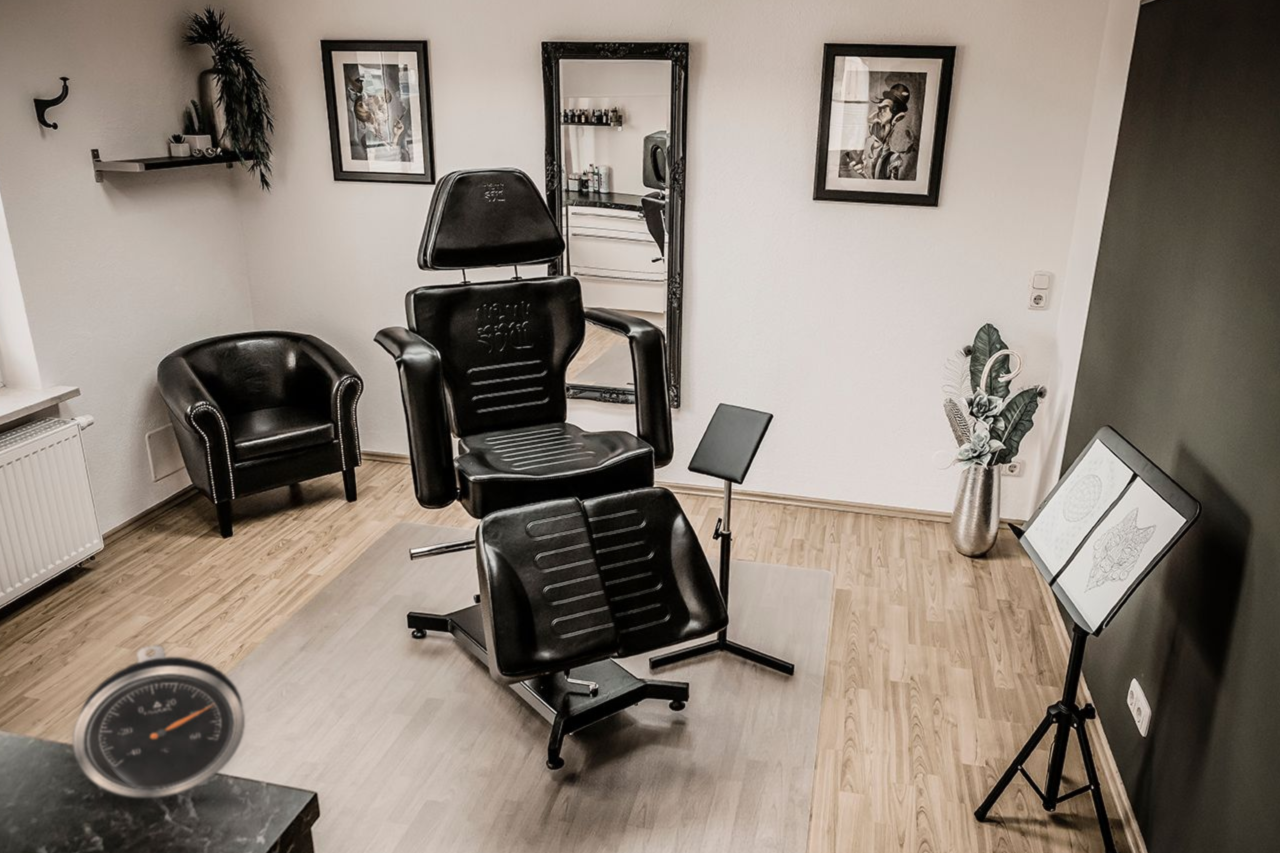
40 °C
